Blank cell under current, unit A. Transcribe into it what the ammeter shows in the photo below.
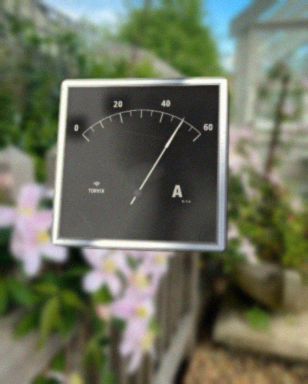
50 A
